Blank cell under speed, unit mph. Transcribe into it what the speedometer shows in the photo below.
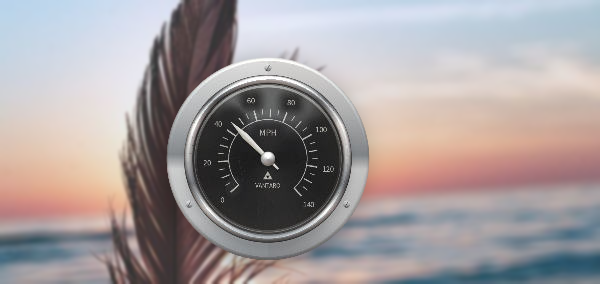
45 mph
